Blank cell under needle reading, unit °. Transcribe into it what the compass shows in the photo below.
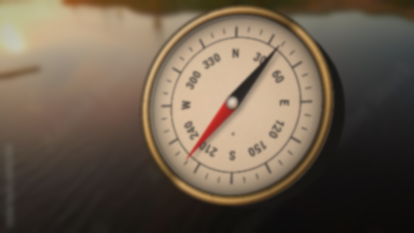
220 °
